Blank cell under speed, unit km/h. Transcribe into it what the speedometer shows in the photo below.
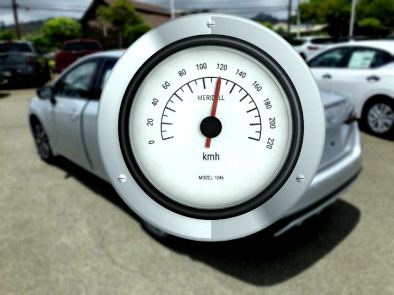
120 km/h
